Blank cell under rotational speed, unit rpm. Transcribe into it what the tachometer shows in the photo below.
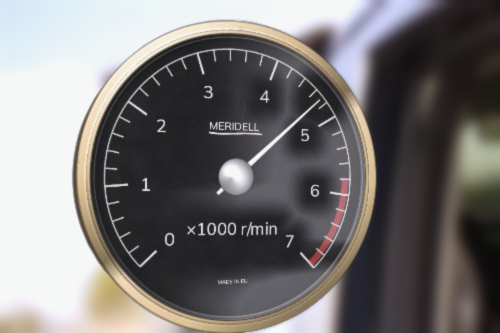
4700 rpm
